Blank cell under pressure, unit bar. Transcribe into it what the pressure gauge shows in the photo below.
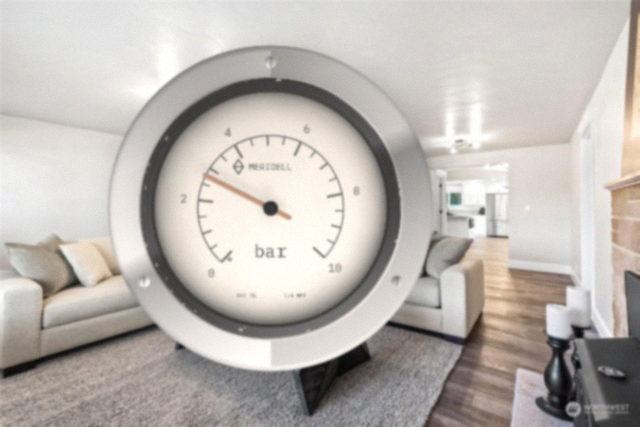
2.75 bar
